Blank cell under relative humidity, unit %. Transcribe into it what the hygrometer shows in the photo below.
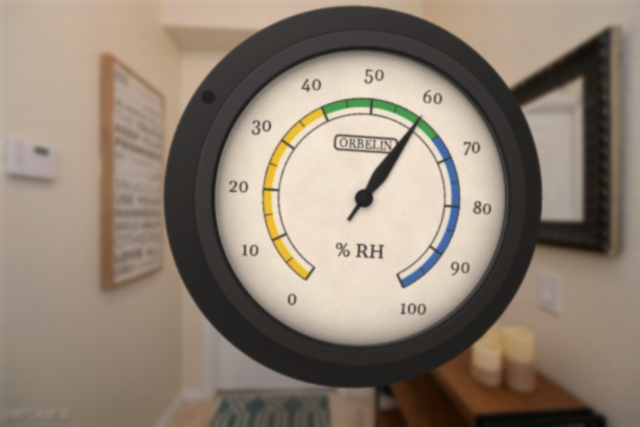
60 %
